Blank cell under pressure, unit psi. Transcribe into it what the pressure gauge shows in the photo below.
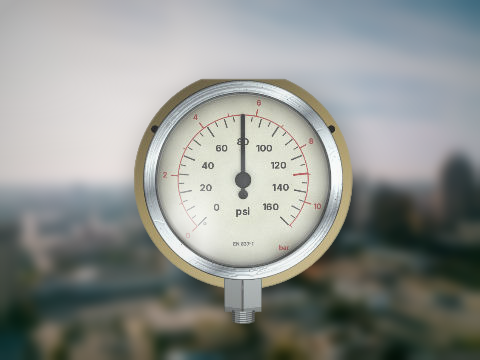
80 psi
